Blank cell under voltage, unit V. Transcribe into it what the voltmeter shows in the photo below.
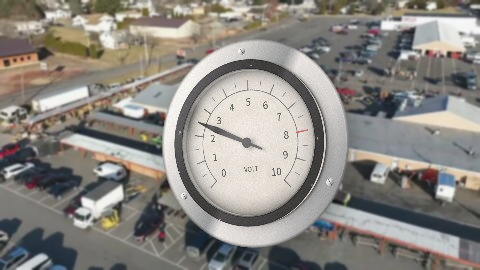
2.5 V
